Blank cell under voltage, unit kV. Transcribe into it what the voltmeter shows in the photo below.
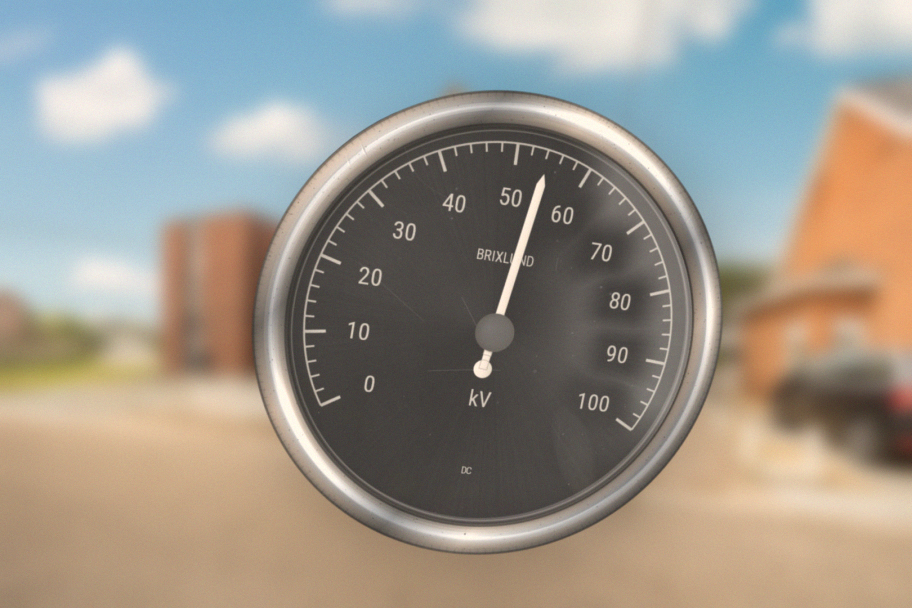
54 kV
